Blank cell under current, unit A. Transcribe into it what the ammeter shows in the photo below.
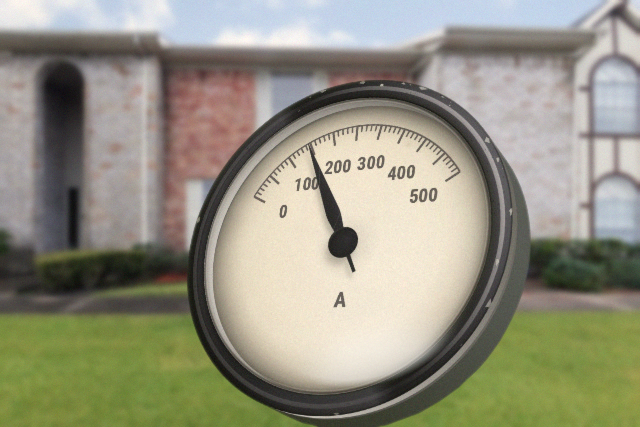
150 A
